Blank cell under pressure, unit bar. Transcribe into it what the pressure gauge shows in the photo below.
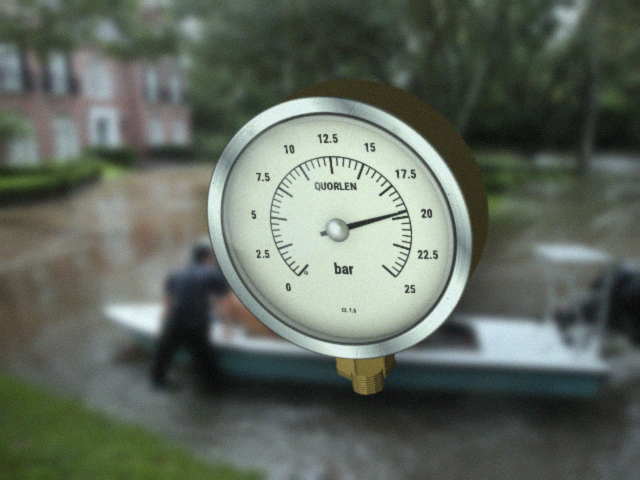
19.5 bar
